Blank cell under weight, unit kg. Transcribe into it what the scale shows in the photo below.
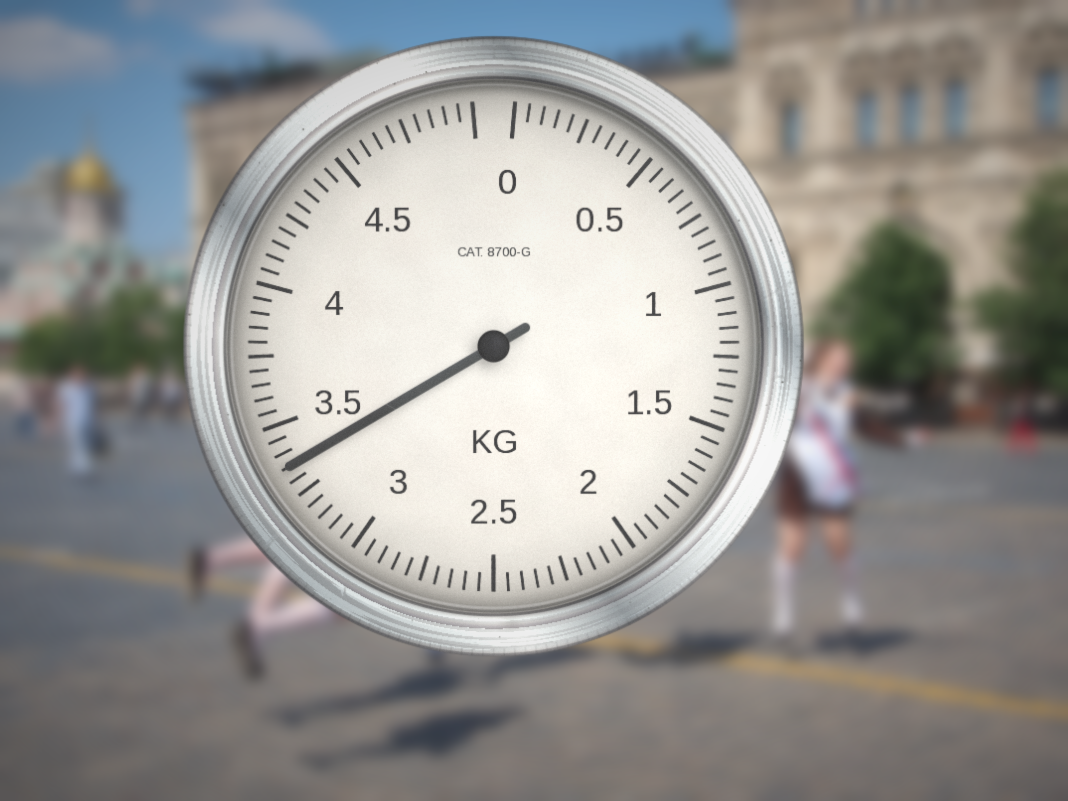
3.35 kg
